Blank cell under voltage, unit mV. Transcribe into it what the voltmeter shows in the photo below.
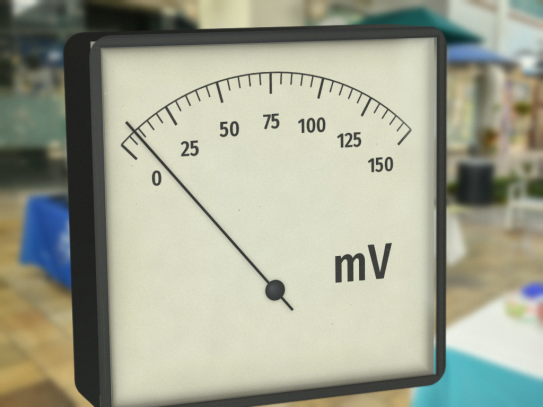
7.5 mV
